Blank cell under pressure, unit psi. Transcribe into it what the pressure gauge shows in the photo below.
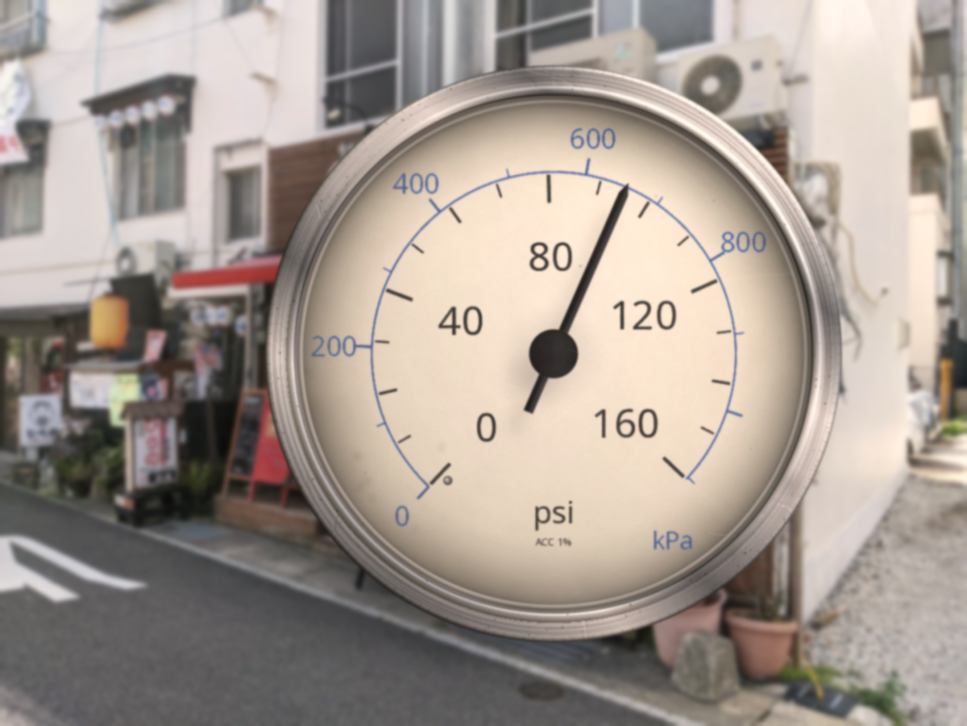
95 psi
